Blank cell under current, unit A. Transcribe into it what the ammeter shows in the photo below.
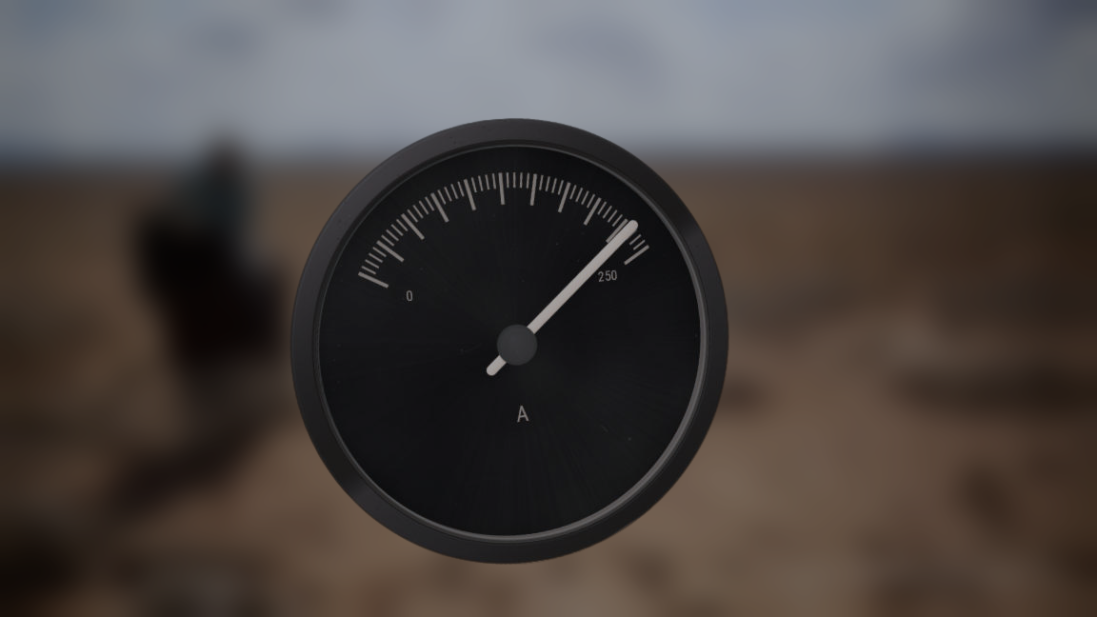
230 A
